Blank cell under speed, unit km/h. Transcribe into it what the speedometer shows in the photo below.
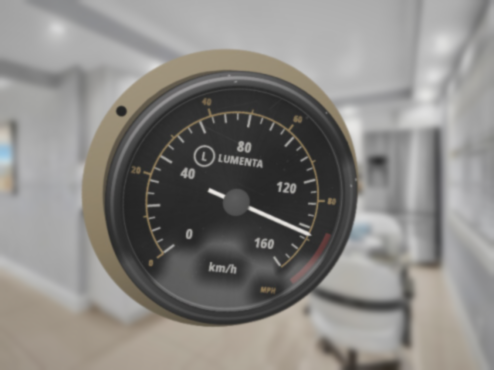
142.5 km/h
